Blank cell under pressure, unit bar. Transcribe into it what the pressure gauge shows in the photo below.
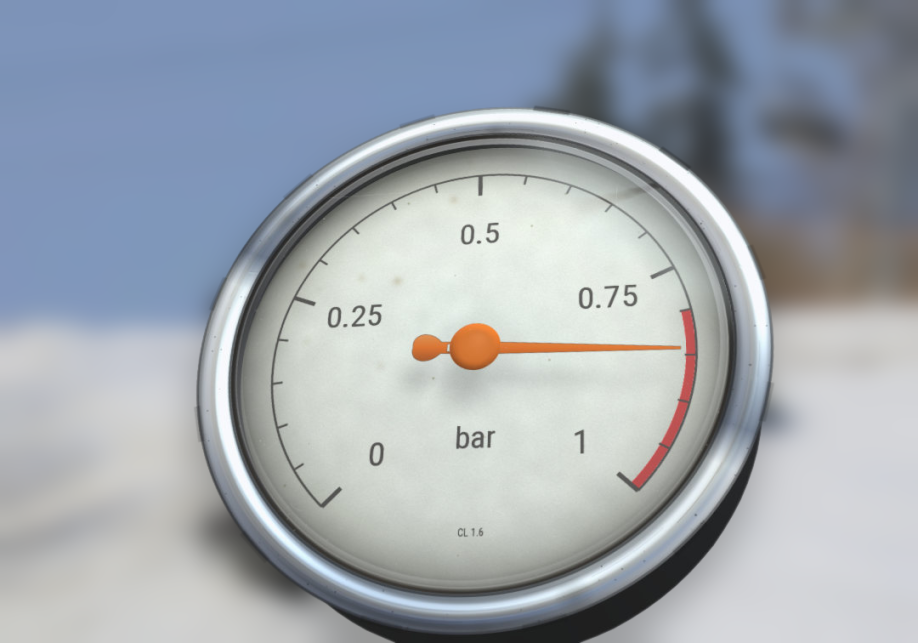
0.85 bar
